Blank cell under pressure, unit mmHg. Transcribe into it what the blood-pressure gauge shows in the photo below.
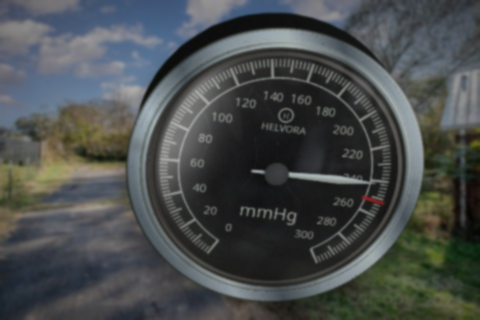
240 mmHg
